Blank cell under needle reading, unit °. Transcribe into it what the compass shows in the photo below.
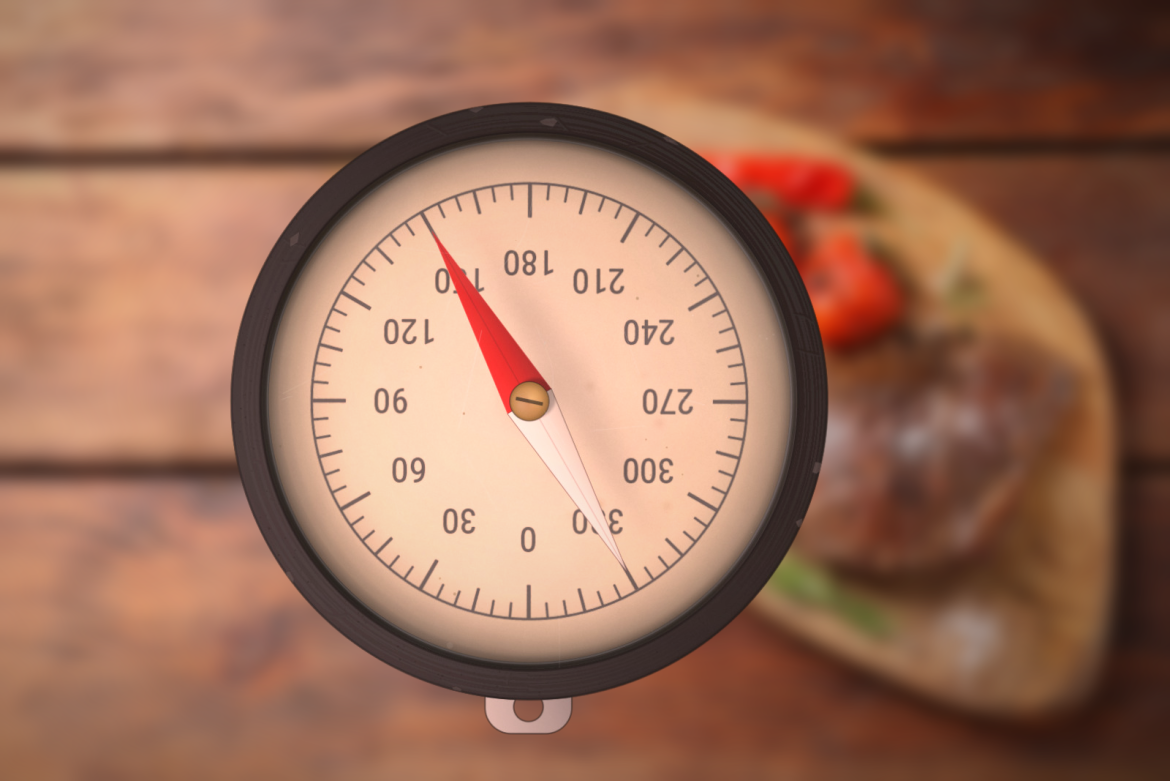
150 °
